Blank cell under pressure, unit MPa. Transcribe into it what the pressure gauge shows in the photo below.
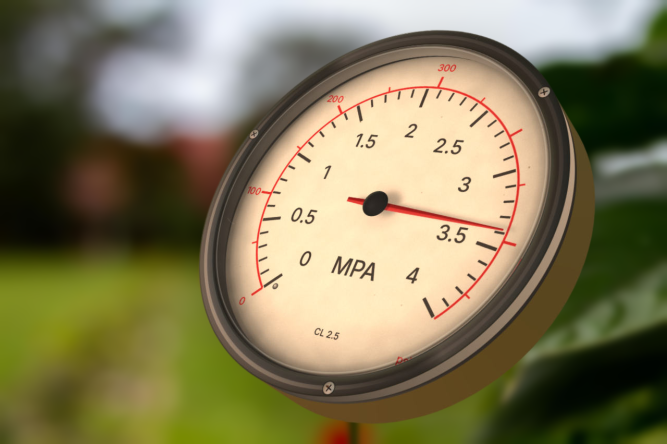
3.4 MPa
